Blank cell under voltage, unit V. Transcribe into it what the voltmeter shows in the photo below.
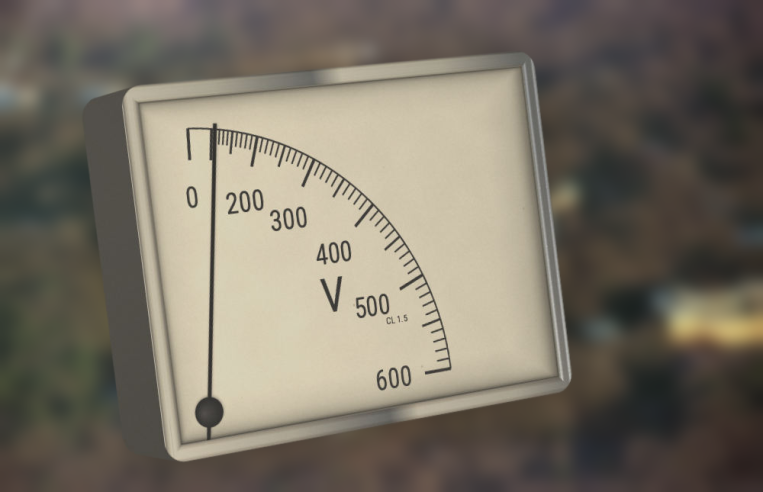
100 V
